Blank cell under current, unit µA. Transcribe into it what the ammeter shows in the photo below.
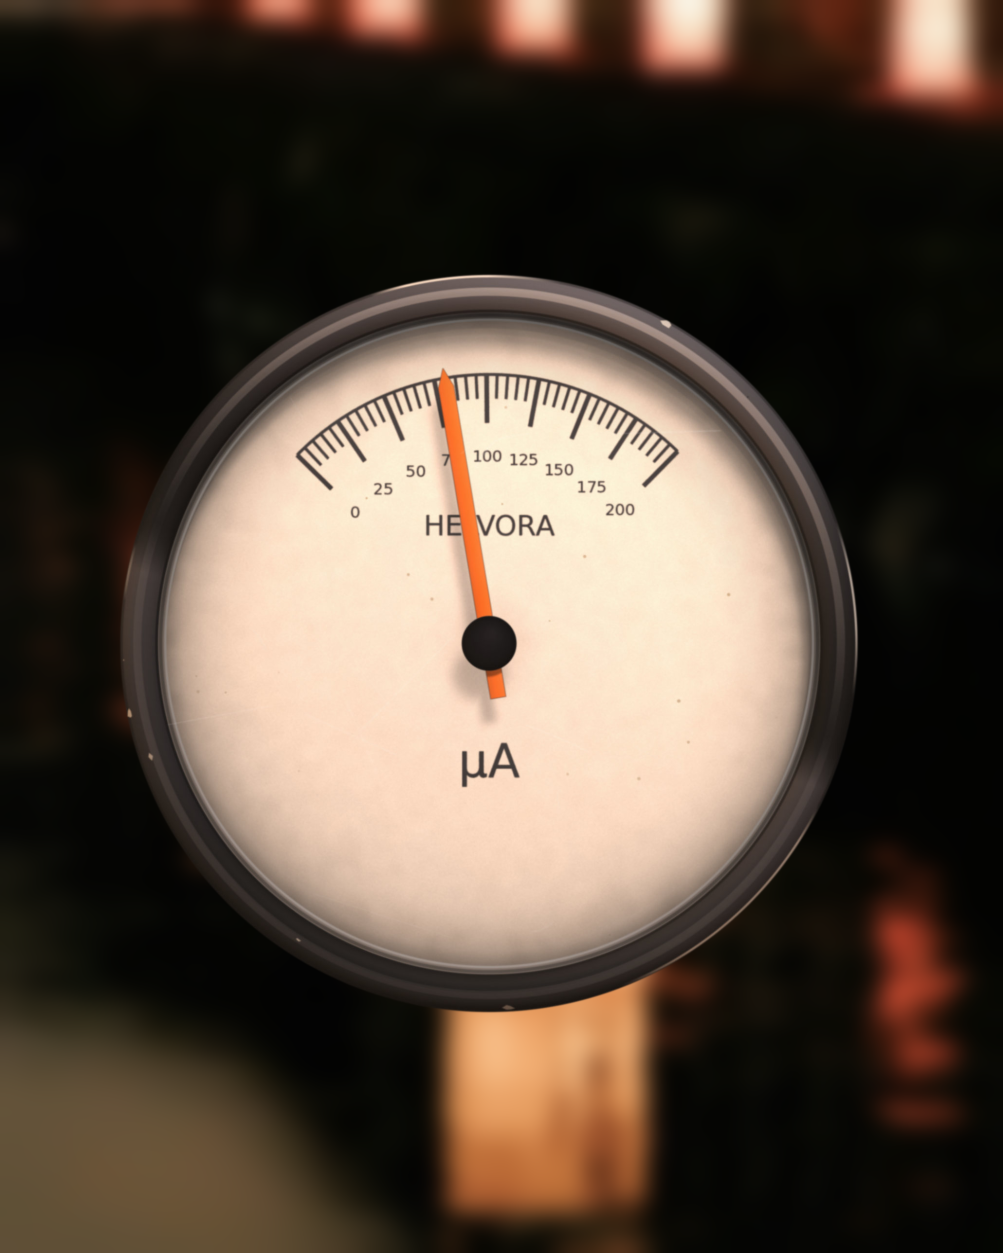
80 µA
